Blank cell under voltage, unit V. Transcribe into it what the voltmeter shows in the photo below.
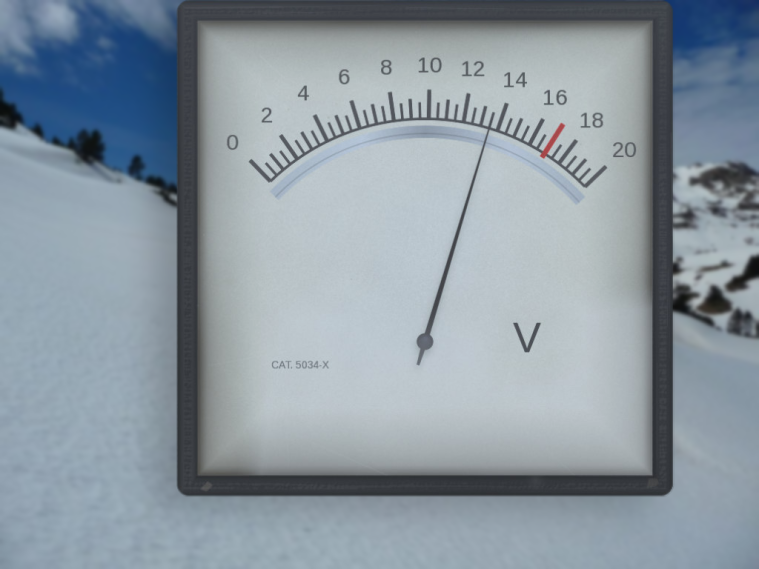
13.5 V
